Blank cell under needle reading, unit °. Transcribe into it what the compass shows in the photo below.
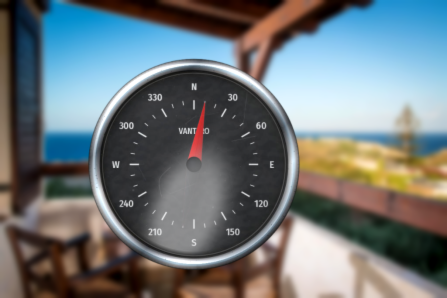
10 °
